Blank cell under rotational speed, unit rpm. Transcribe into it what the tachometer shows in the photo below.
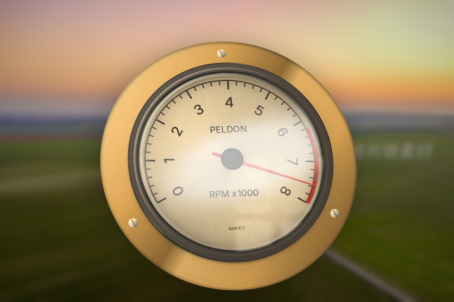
7600 rpm
